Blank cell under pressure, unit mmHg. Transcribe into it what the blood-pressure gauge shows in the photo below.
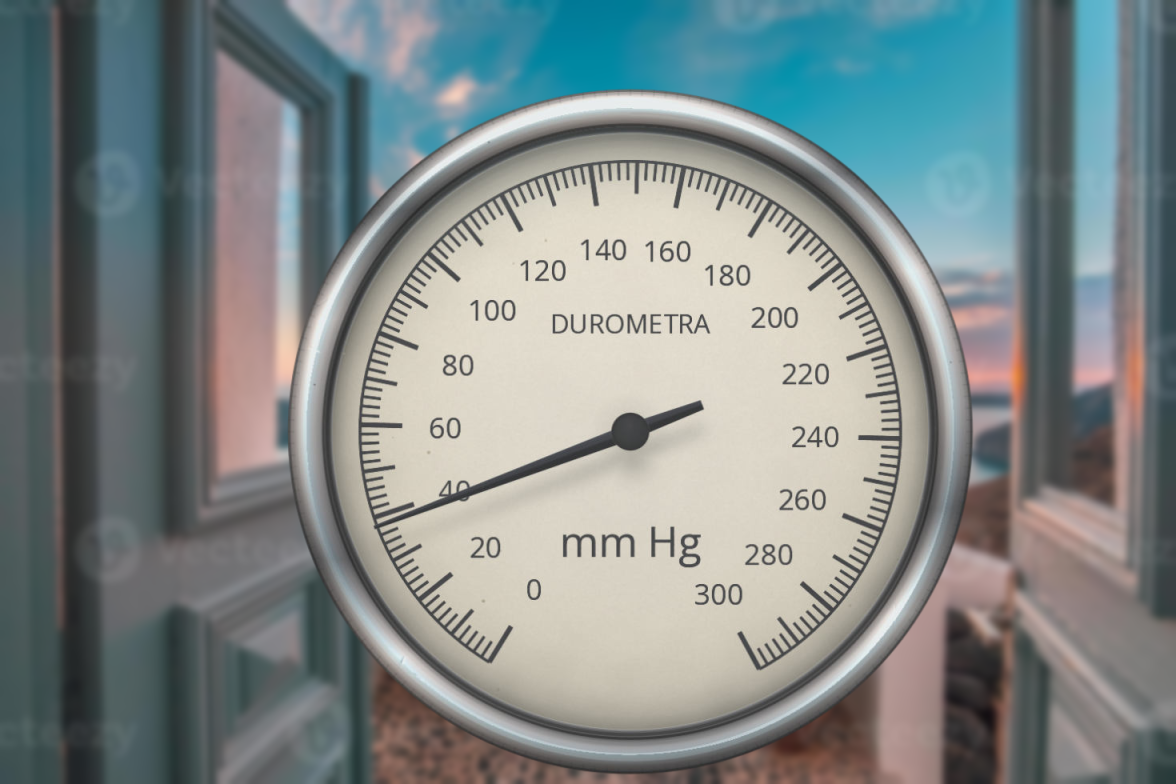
38 mmHg
